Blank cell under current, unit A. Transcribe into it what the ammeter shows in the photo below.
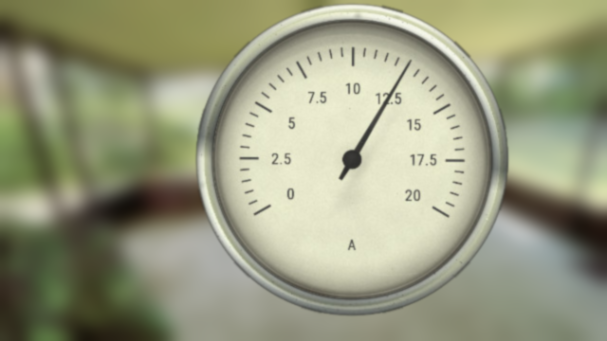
12.5 A
